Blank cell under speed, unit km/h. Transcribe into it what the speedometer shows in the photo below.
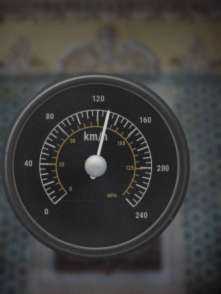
130 km/h
